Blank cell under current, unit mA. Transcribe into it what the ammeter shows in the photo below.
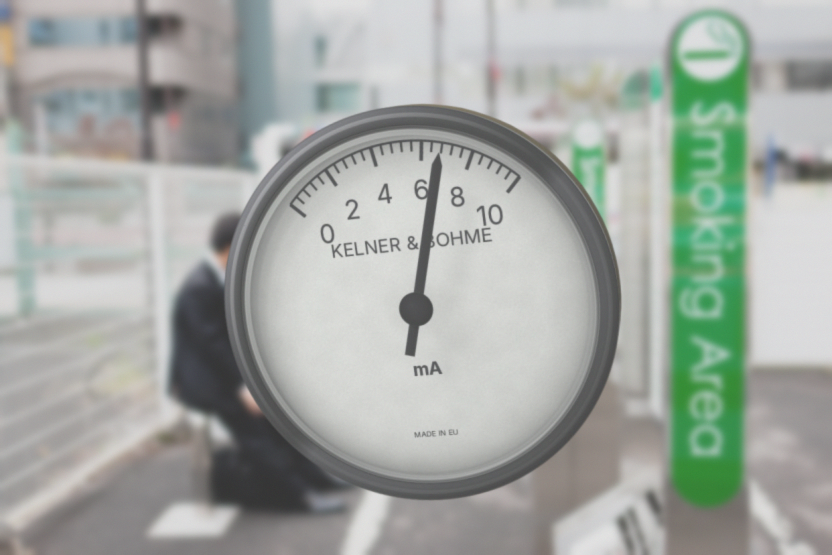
6.8 mA
